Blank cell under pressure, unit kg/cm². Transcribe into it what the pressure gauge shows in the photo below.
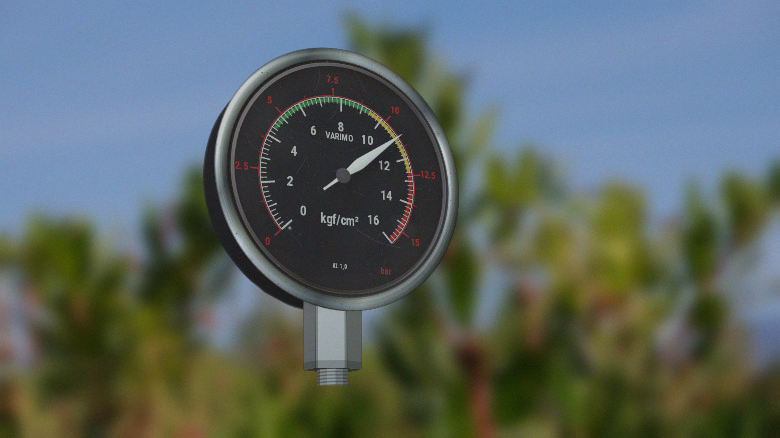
11 kg/cm²
